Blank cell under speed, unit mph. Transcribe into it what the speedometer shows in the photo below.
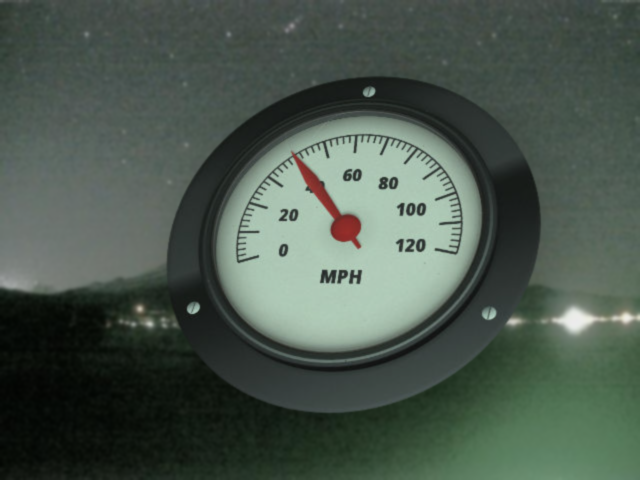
40 mph
